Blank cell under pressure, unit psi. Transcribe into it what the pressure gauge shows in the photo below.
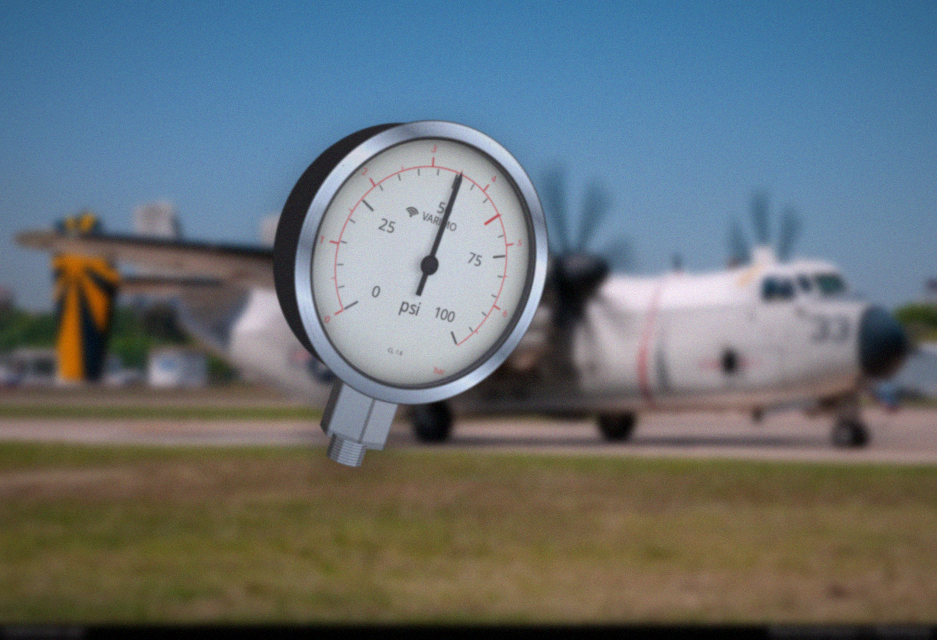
50 psi
